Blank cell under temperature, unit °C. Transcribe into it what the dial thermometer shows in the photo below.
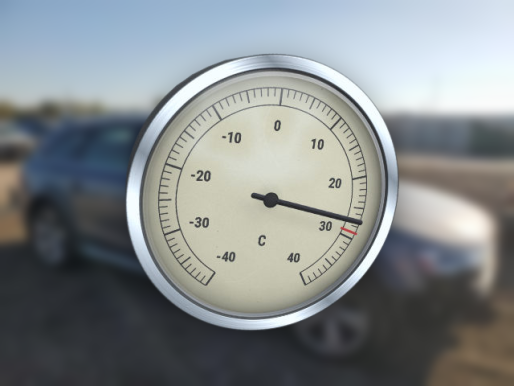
27 °C
